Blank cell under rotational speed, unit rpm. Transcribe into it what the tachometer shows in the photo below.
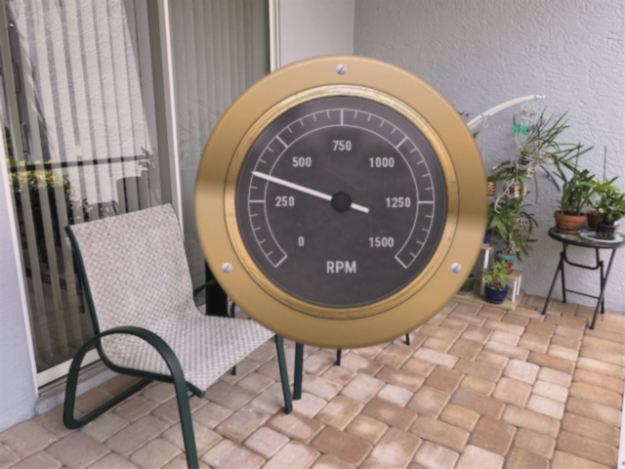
350 rpm
